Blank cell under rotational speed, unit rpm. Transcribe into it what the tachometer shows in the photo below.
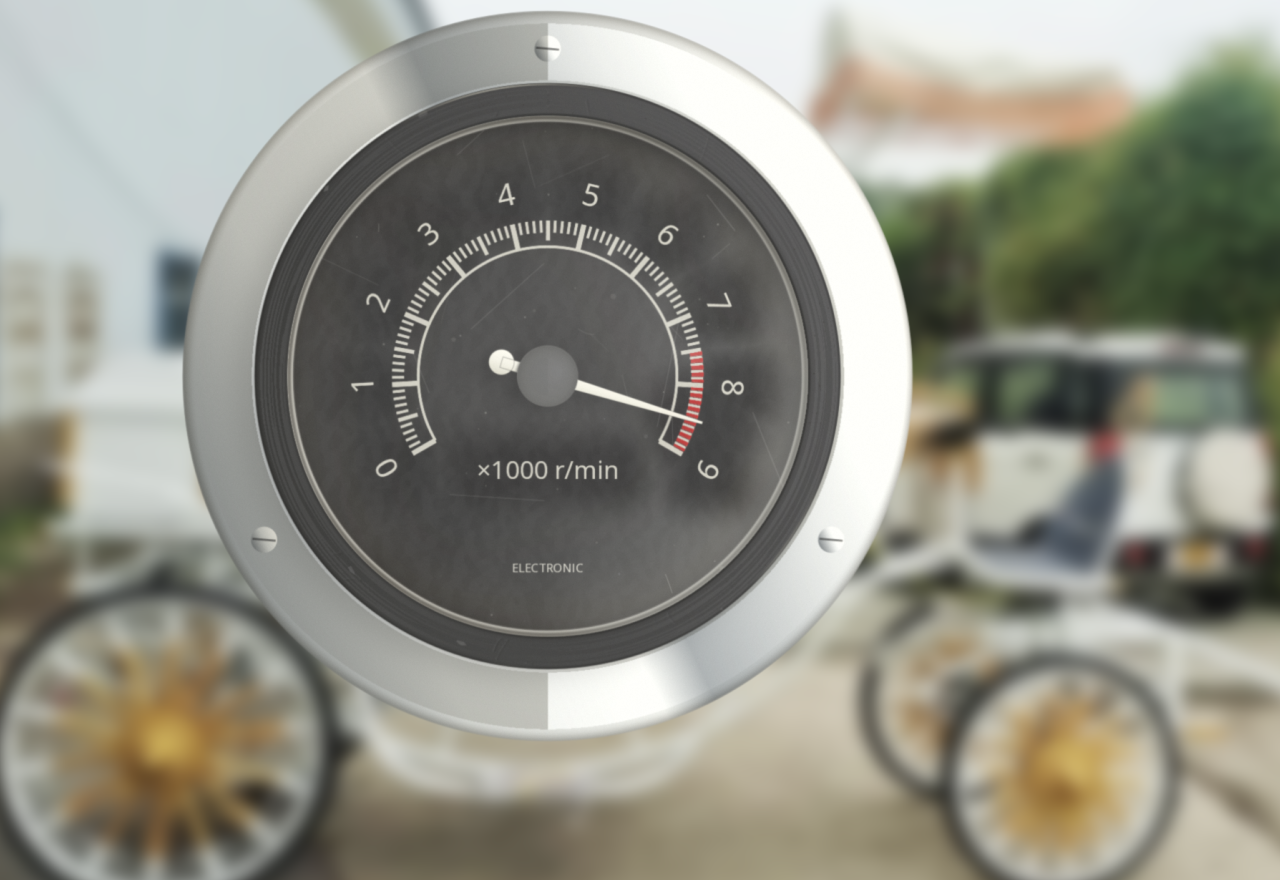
8500 rpm
